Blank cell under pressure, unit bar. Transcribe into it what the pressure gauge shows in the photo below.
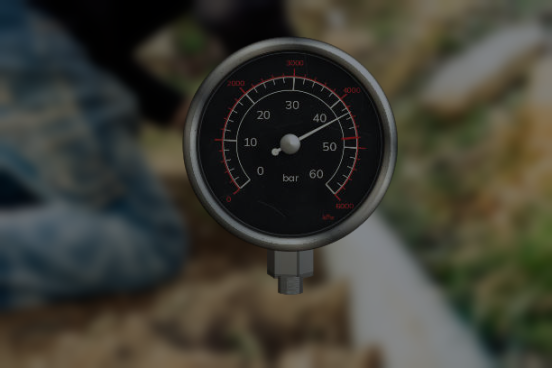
43 bar
